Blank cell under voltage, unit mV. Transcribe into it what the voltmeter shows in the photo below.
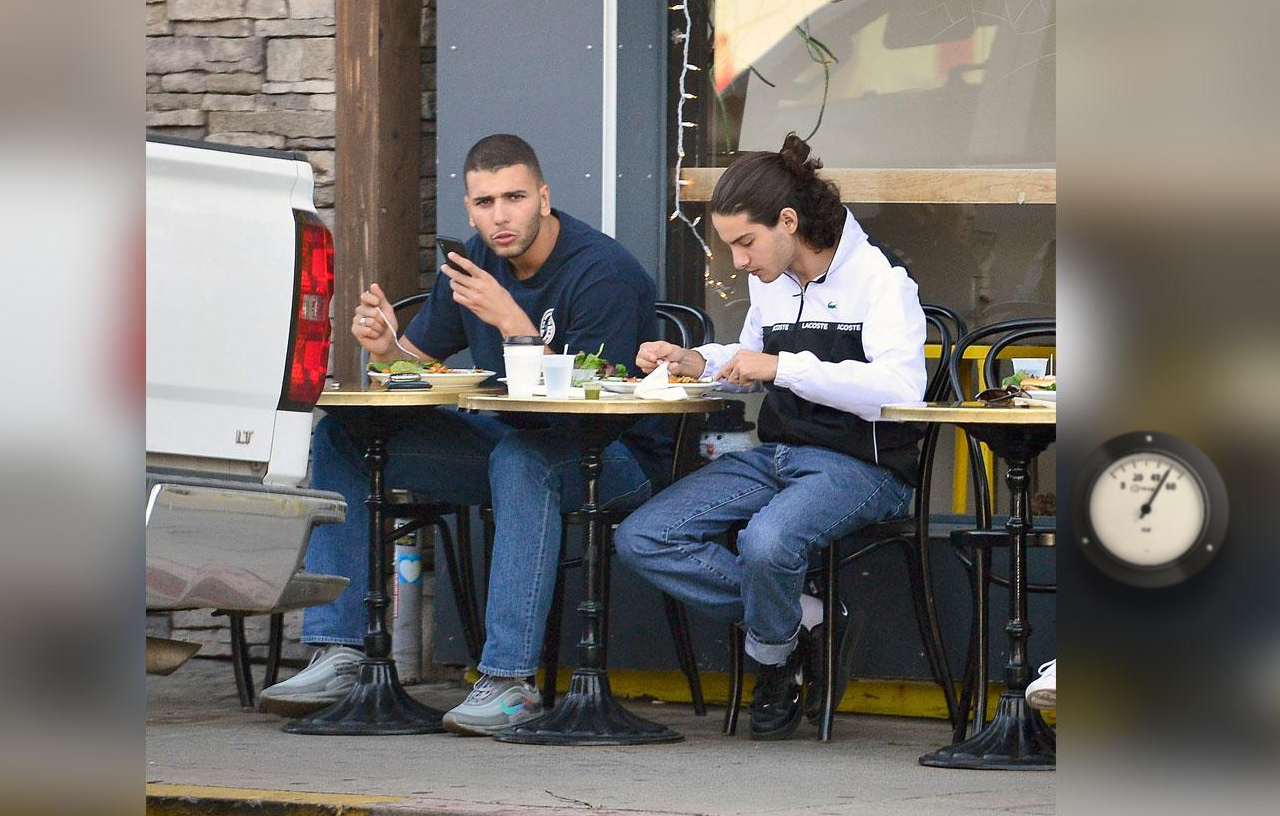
50 mV
